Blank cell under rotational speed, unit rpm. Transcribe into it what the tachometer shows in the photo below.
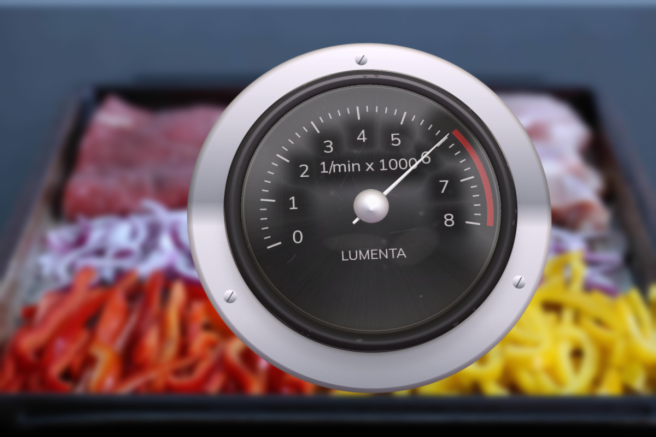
6000 rpm
